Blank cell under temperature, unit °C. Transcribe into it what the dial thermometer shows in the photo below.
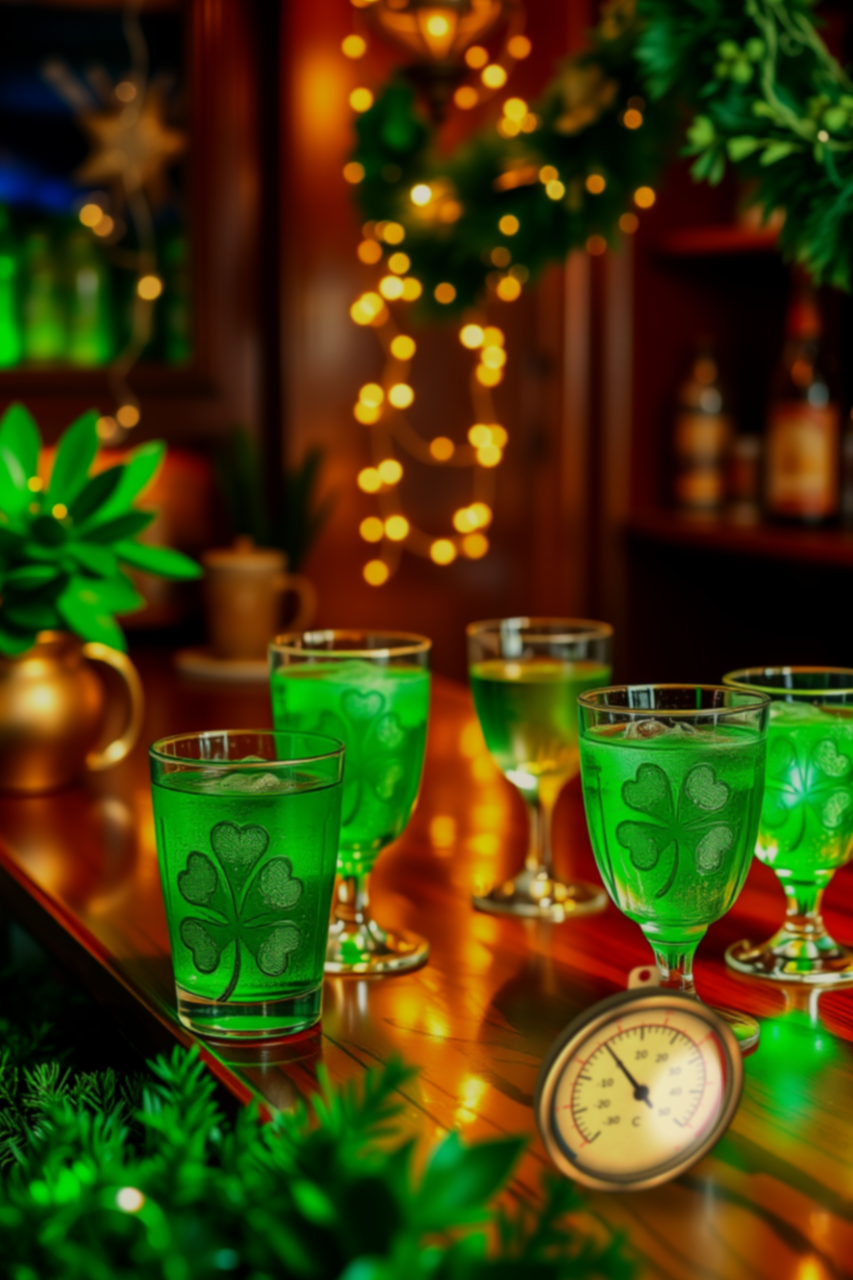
0 °C
